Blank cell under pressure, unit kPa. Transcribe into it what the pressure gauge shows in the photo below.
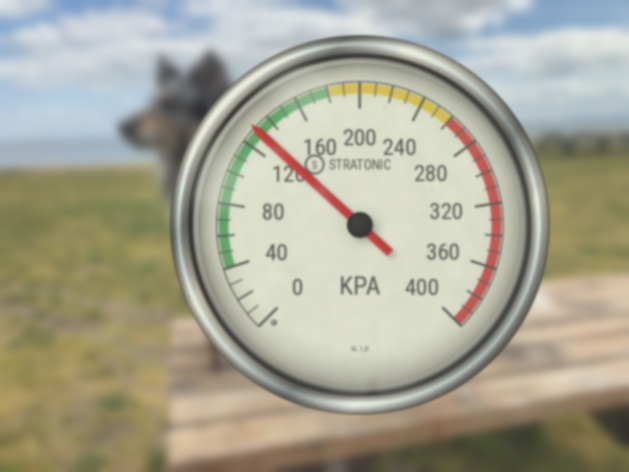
130 kPa
